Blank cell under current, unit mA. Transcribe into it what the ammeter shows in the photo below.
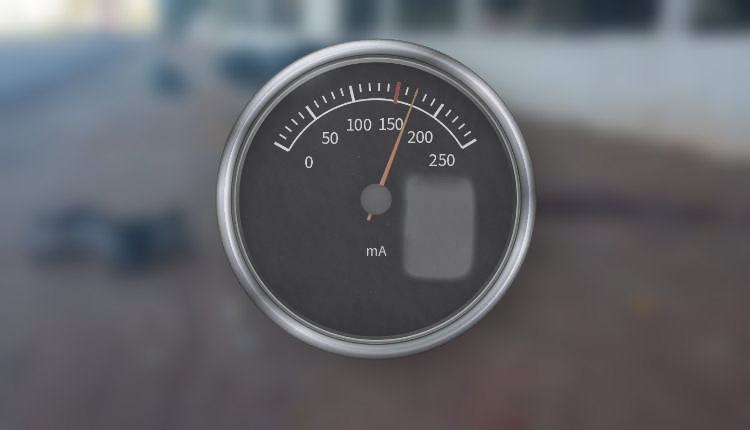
170 mA
